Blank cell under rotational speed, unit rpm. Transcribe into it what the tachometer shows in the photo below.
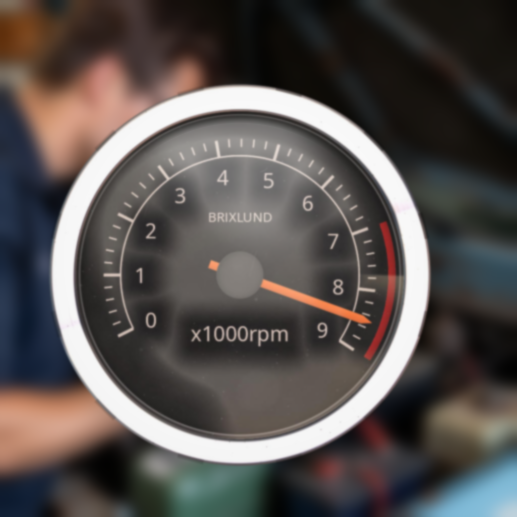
8500 rpm
